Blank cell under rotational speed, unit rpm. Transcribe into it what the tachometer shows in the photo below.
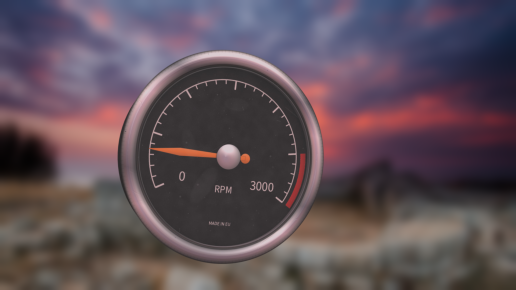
350 rpm
